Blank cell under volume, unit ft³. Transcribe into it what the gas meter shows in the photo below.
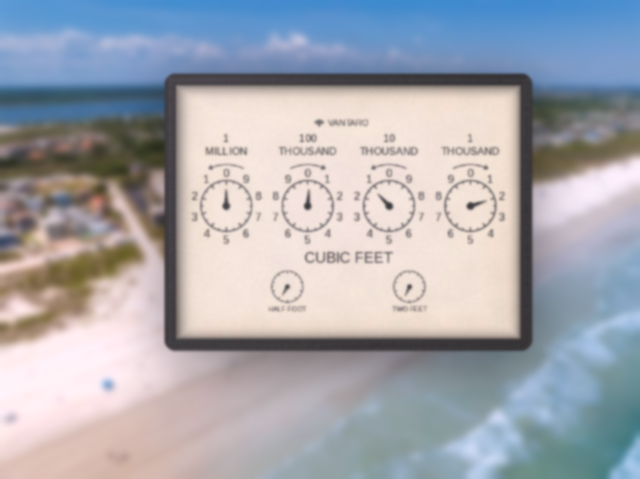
1200 ft³
